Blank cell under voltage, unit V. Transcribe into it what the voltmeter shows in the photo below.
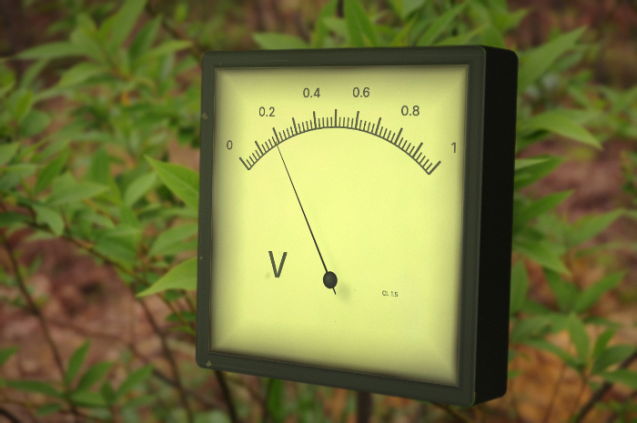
0.2 V
